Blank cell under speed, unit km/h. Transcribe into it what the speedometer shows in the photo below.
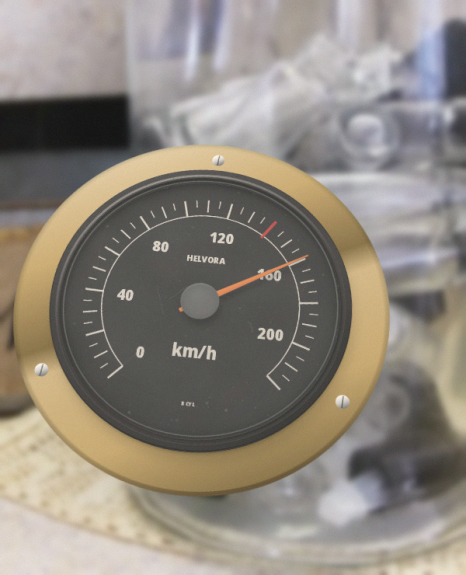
160 km/h
